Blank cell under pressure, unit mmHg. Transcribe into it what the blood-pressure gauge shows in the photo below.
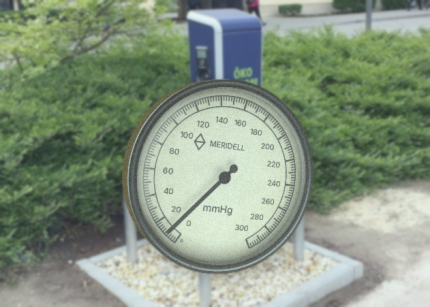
10 mmHg
